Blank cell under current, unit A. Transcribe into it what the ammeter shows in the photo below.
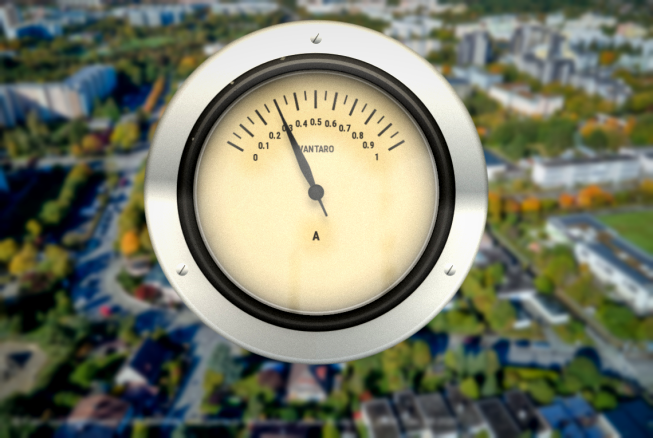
0.3 A
